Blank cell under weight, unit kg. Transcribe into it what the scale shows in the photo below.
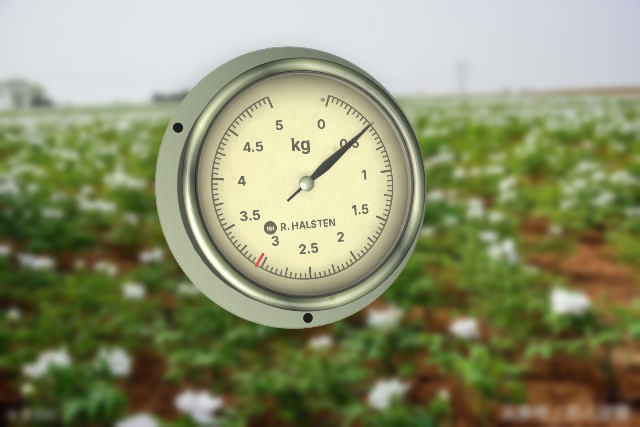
0.5 kg
